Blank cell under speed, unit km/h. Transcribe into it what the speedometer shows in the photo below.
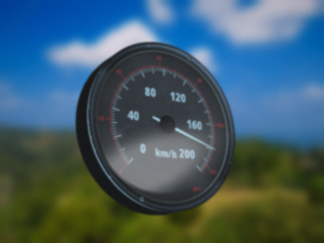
180 km/h
